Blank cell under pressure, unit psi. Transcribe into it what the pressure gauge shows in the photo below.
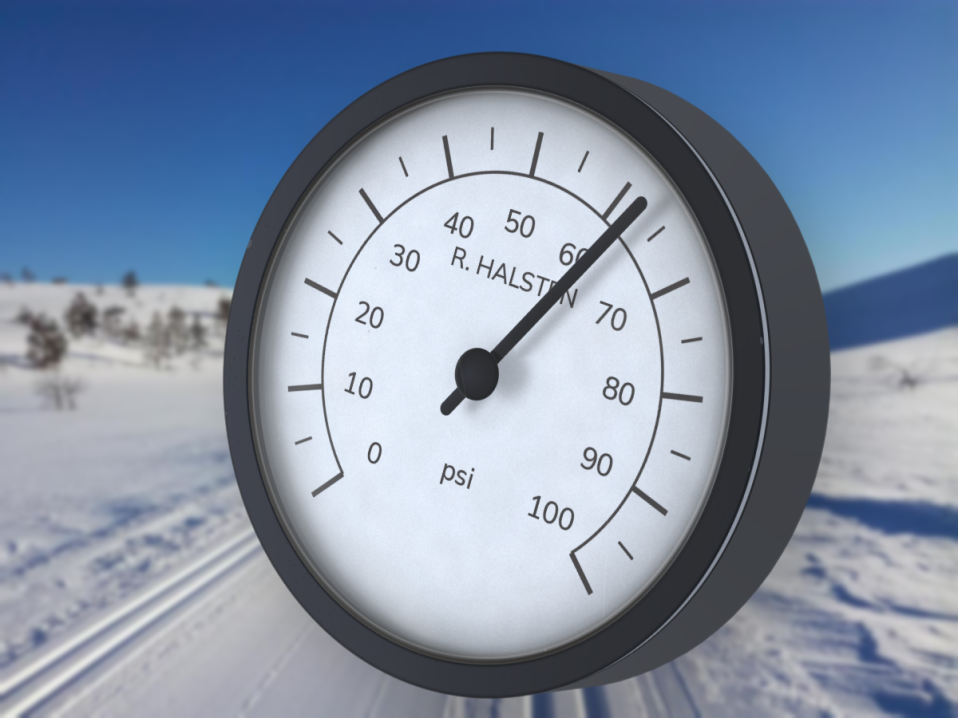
62.5 psi
